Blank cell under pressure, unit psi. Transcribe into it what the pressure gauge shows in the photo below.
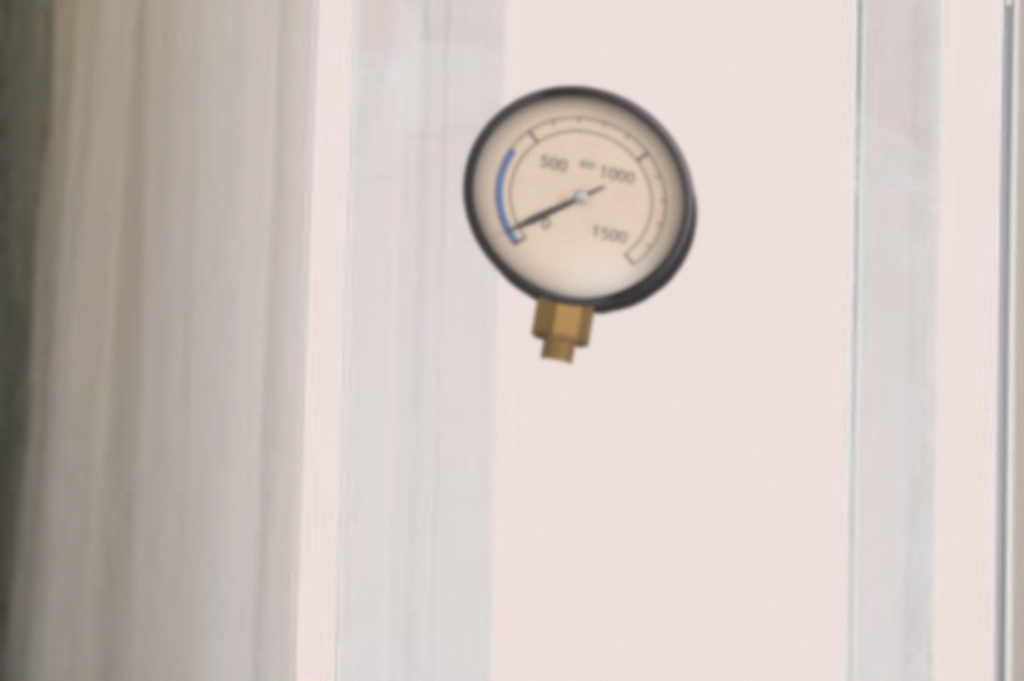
50 psi
